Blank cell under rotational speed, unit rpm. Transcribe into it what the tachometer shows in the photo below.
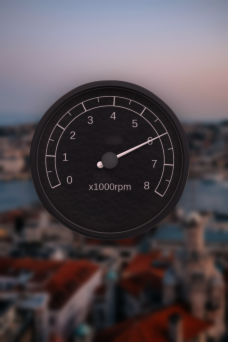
6000 rpm
